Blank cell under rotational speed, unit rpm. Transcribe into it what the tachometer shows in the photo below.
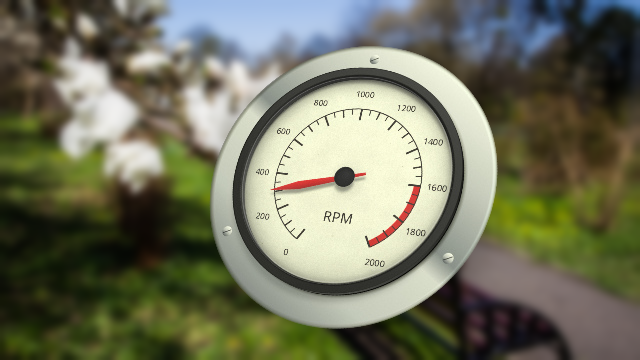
300 rpm
